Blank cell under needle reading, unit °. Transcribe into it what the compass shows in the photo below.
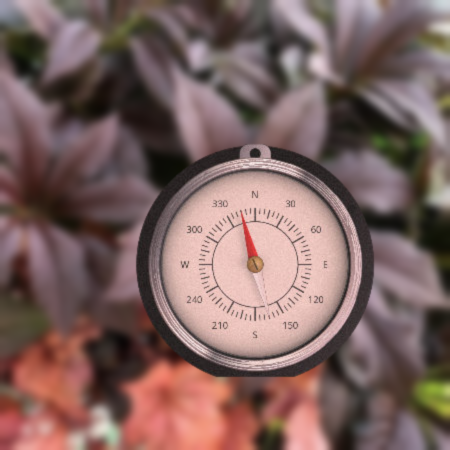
345 °
